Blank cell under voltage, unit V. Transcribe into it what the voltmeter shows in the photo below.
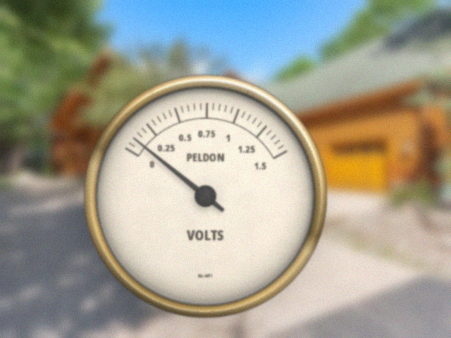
0.1 V
